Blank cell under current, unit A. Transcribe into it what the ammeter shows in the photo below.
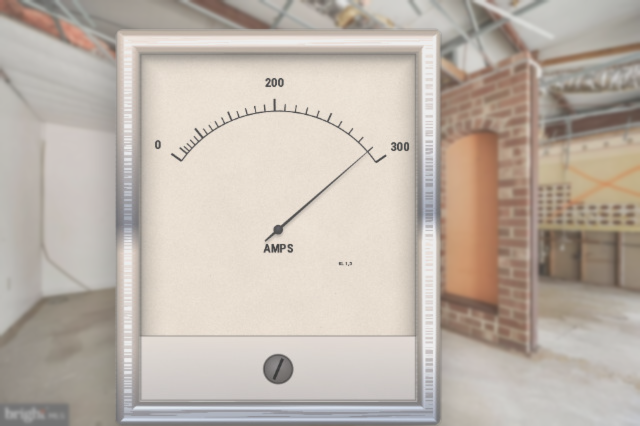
290 A
